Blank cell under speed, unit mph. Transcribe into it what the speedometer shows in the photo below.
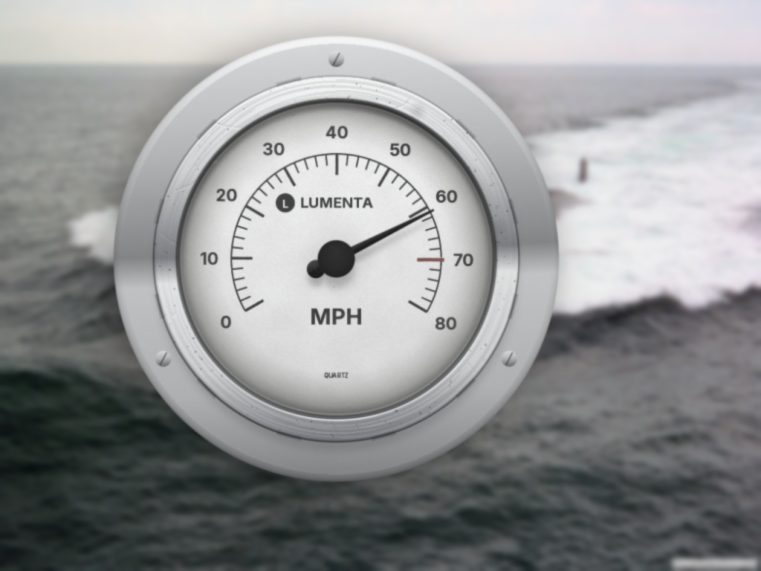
61 mph
